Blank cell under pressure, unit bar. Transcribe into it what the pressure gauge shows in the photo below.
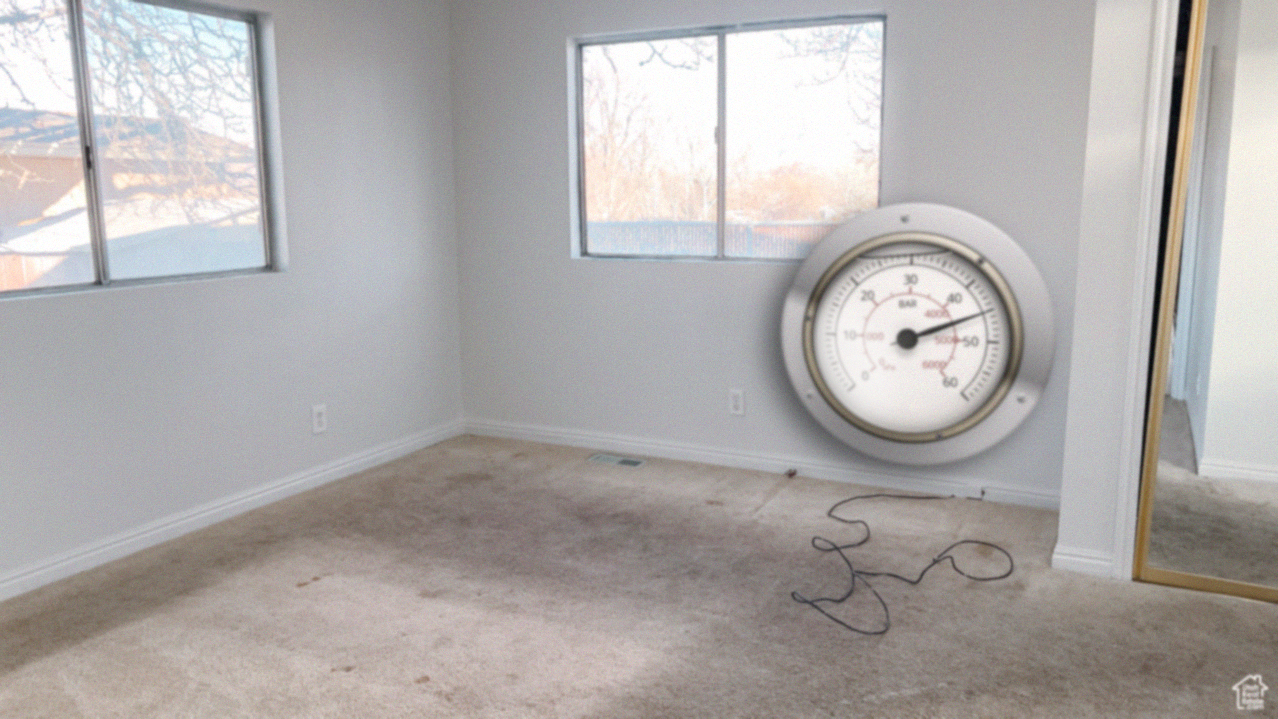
45 bar
